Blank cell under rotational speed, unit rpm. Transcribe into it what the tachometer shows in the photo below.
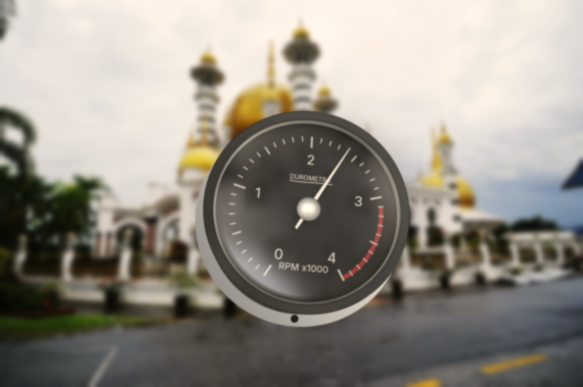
2400 rpm
